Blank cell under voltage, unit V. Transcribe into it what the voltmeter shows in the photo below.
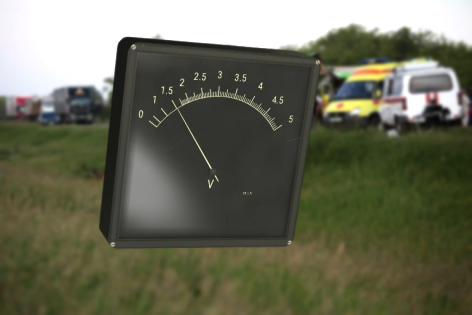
1.5 V
